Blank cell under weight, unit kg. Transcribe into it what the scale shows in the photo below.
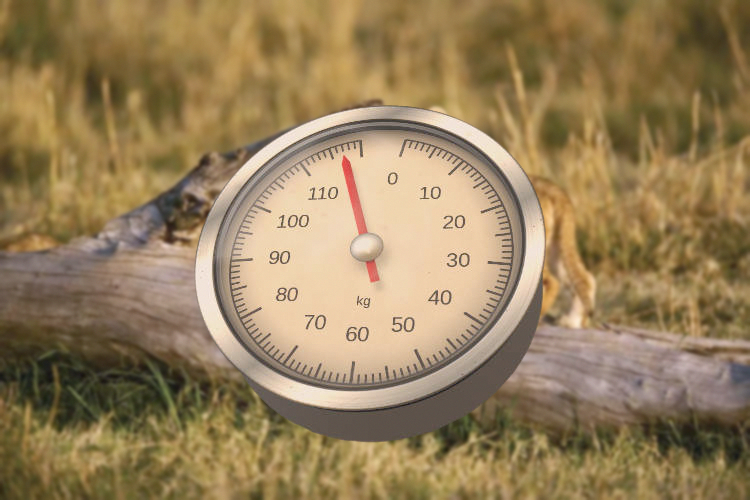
117 kg
